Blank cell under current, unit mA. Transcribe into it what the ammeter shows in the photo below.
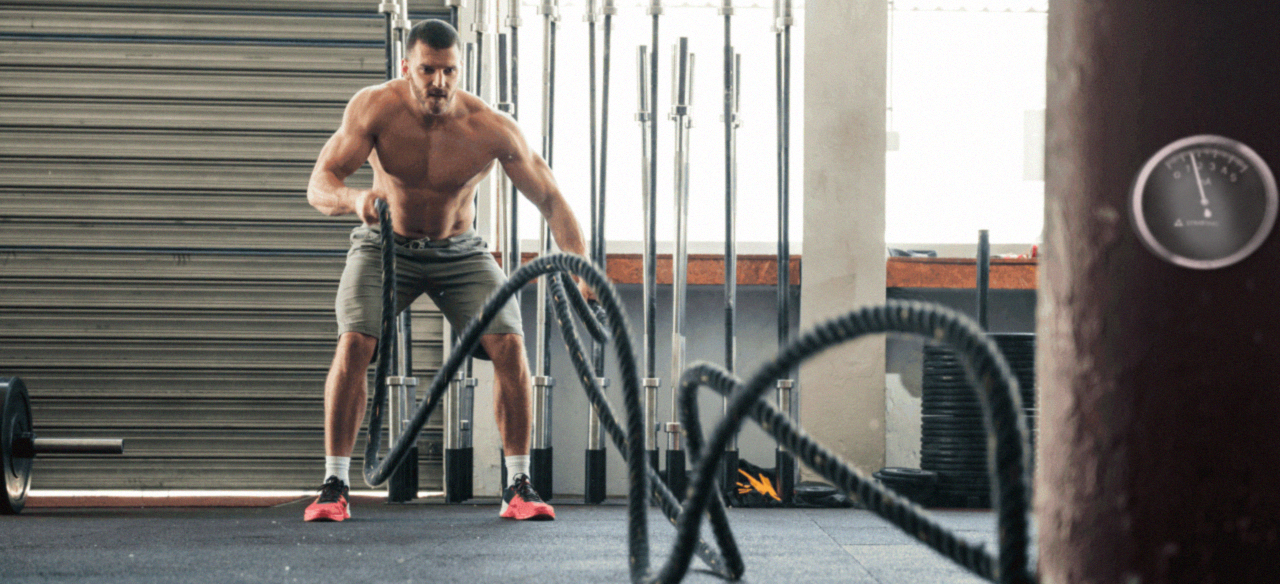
1.5 mA
